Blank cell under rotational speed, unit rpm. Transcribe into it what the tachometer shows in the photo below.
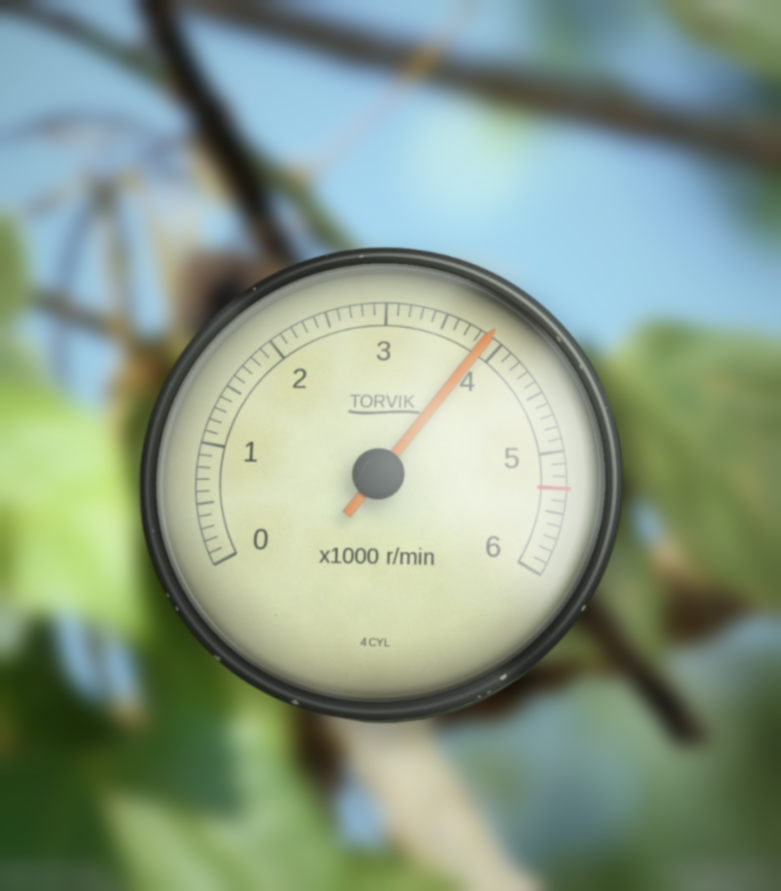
3900 rpm
